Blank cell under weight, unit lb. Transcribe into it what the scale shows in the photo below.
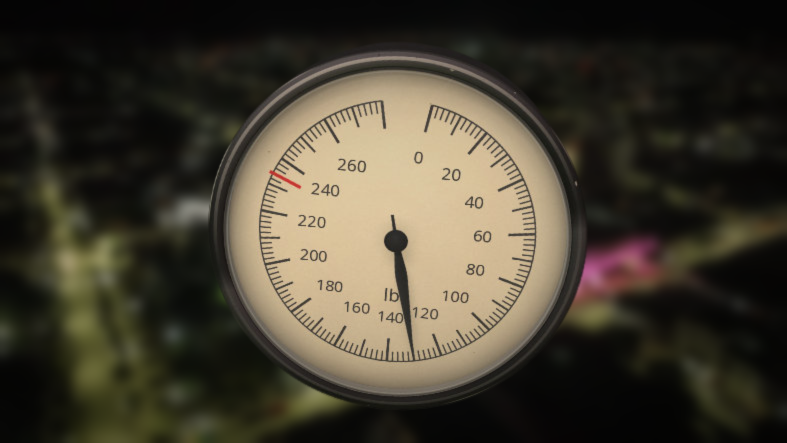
130 lb
